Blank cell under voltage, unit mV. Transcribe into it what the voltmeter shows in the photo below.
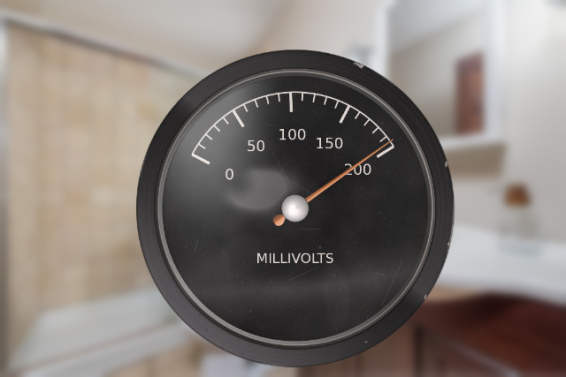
195 mV
